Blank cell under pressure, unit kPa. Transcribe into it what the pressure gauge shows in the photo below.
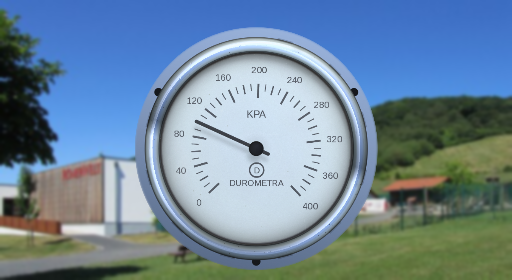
100 kPa
